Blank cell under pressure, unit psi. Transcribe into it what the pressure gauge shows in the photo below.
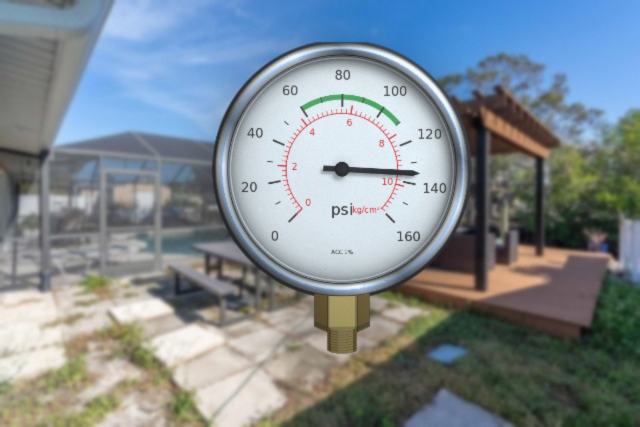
135 psi
